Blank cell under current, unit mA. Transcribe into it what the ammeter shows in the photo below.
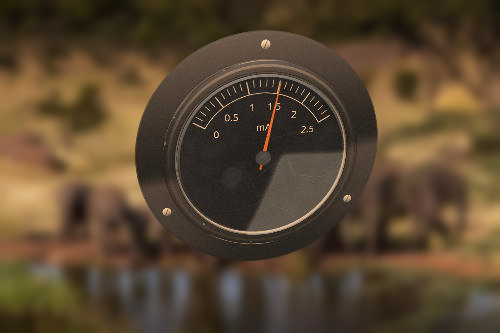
1.5 mA
